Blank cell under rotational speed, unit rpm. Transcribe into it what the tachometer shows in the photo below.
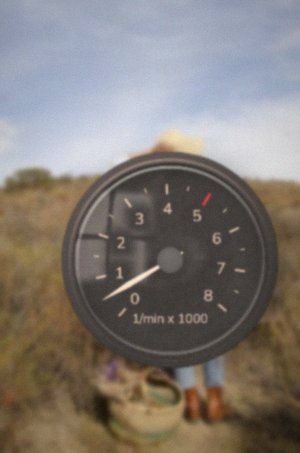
500 rpm
